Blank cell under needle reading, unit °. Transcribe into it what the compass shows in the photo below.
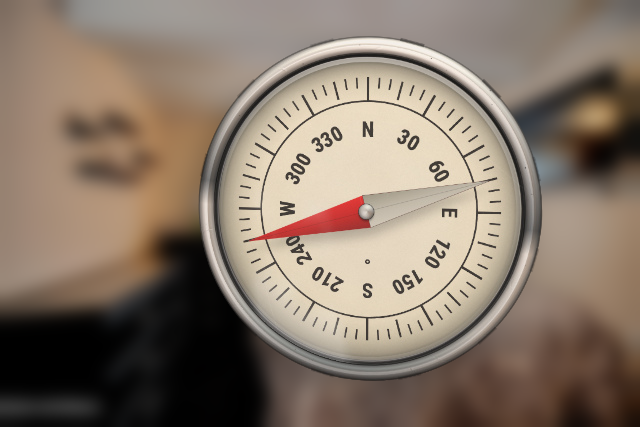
255 °
